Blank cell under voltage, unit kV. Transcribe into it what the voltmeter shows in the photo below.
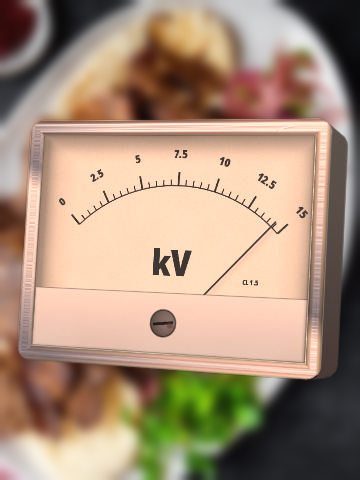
14.5 kV
